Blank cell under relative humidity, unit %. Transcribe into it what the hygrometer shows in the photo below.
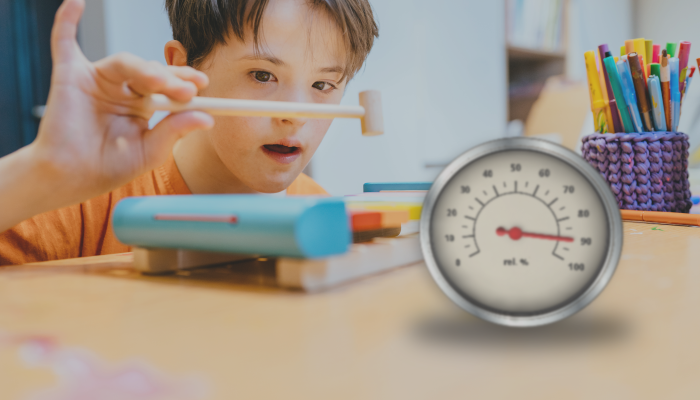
90 %
